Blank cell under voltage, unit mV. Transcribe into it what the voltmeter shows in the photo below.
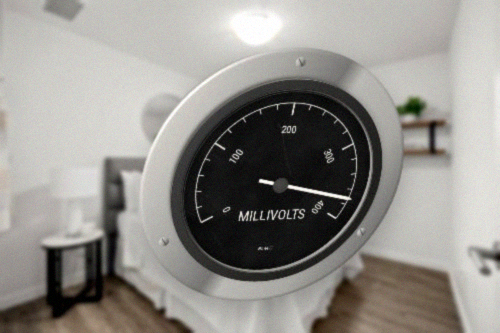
370 mV
